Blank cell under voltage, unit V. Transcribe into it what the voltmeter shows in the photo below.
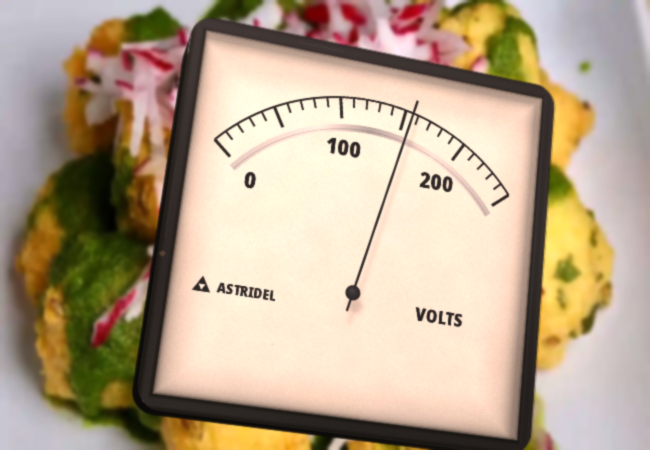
155 V
